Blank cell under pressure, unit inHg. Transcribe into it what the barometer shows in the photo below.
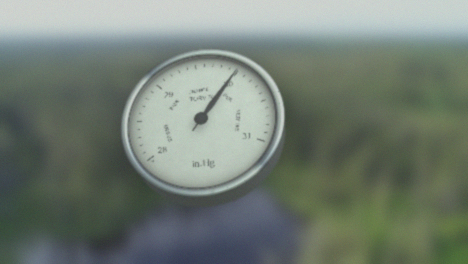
30 inHg
